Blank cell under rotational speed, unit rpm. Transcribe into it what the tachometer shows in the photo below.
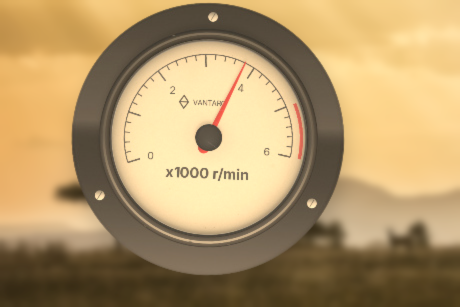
3800 rpm
